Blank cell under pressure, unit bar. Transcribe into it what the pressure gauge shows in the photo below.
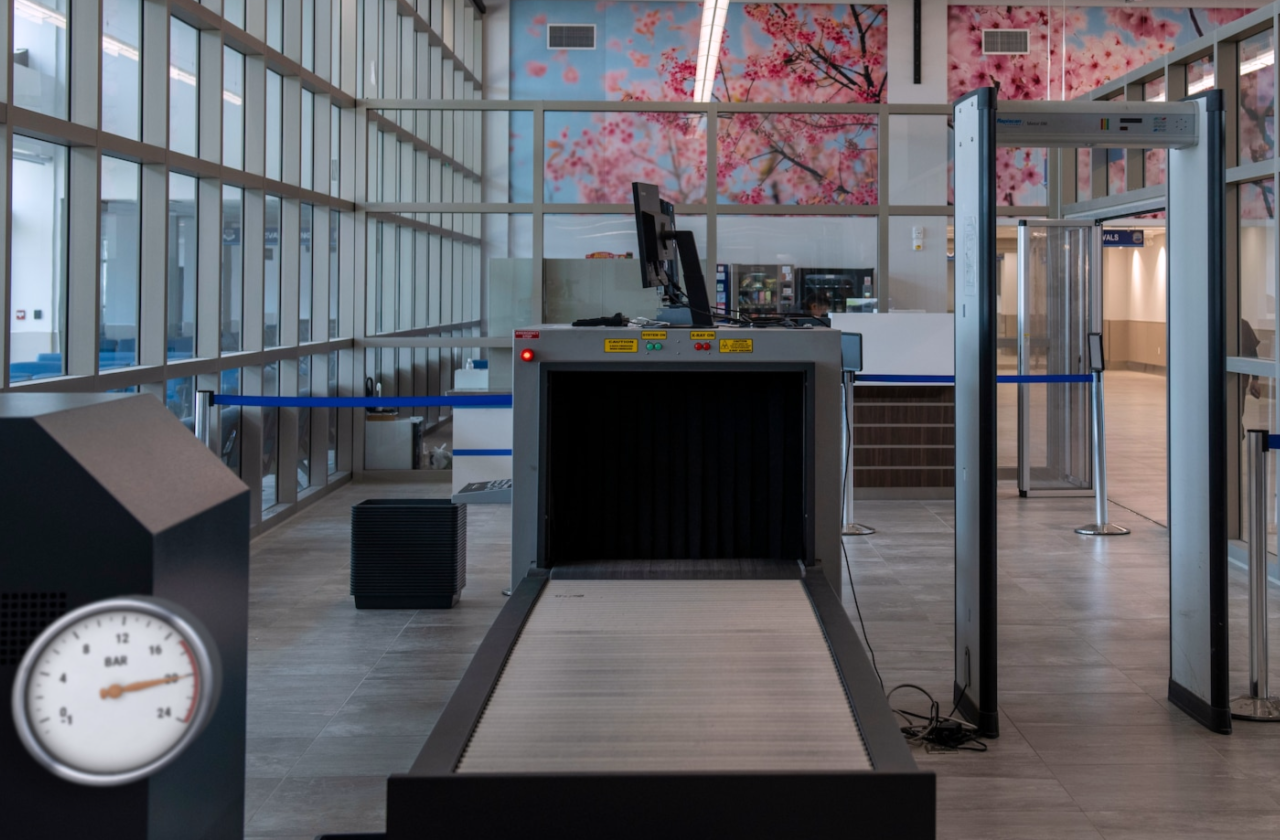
20 bar
